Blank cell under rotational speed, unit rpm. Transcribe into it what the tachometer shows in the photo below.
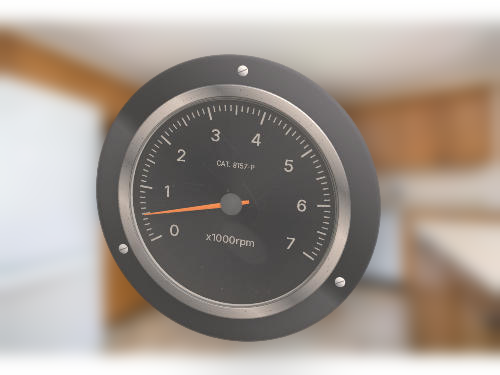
500 rpm
